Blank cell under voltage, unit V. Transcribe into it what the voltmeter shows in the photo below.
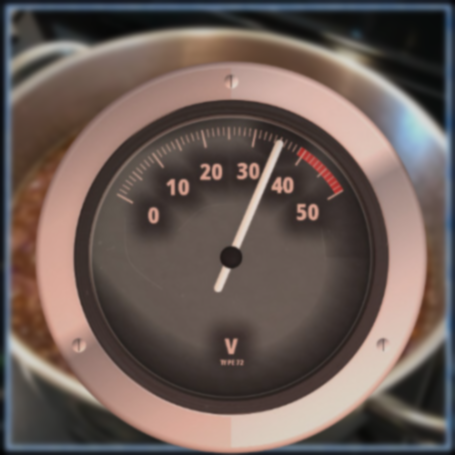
35 V
